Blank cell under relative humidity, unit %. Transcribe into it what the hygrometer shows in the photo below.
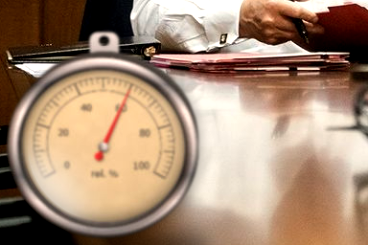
60 %
